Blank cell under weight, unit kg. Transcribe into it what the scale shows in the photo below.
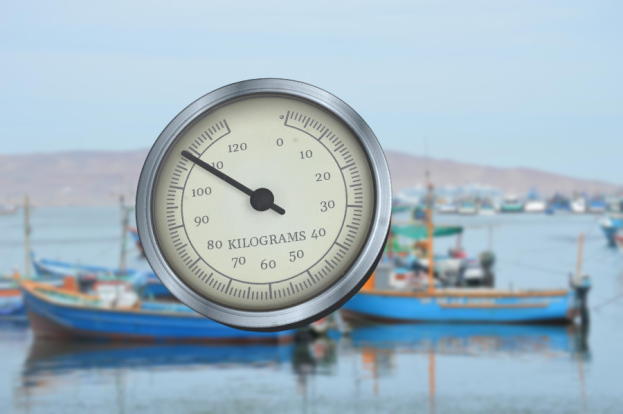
108 kg
